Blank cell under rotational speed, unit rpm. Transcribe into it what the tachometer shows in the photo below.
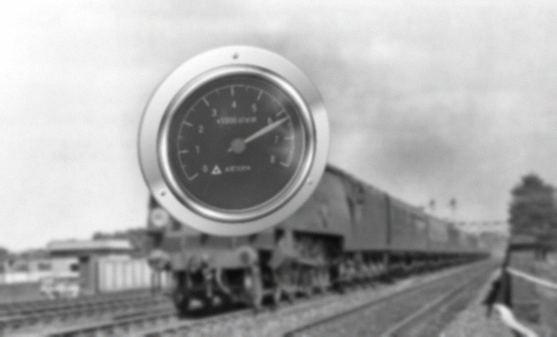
6250 rpm
